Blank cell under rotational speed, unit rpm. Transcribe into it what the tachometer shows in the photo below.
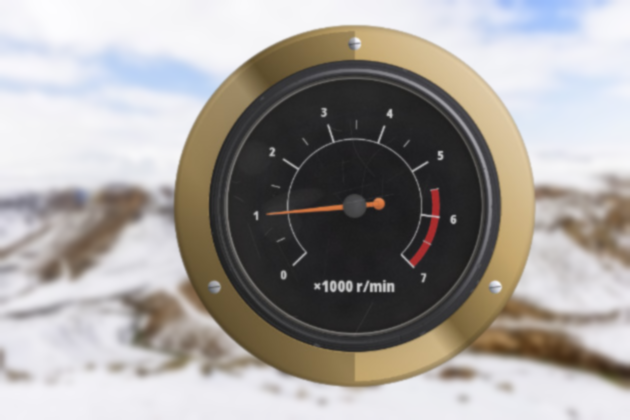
1000 rpm
